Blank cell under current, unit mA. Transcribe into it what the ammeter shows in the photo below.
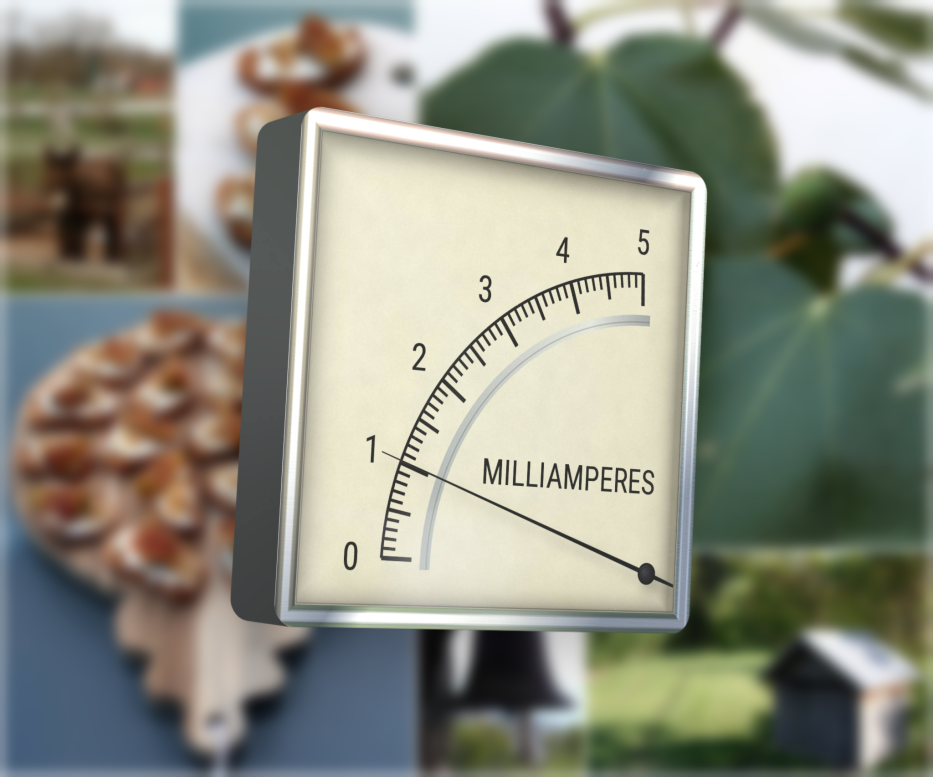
1 mA
